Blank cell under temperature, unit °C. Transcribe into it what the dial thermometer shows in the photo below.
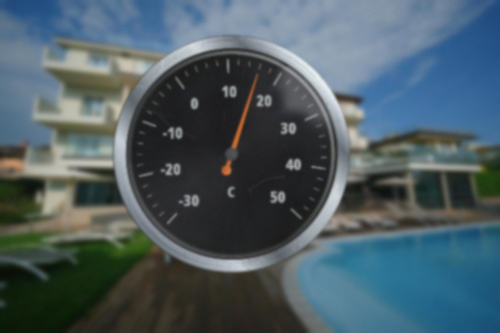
16 °C
